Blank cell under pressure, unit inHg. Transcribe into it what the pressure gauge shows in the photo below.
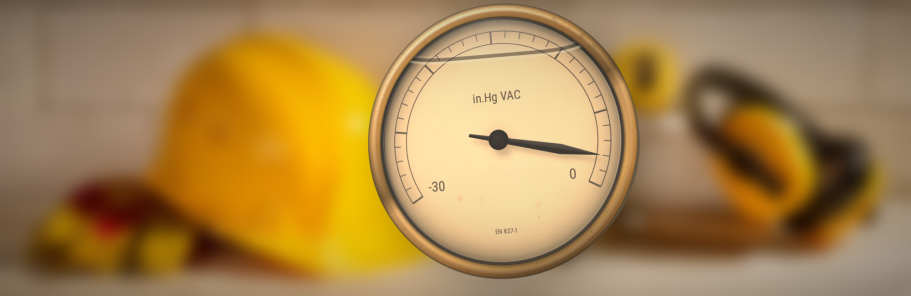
-2 inHg
